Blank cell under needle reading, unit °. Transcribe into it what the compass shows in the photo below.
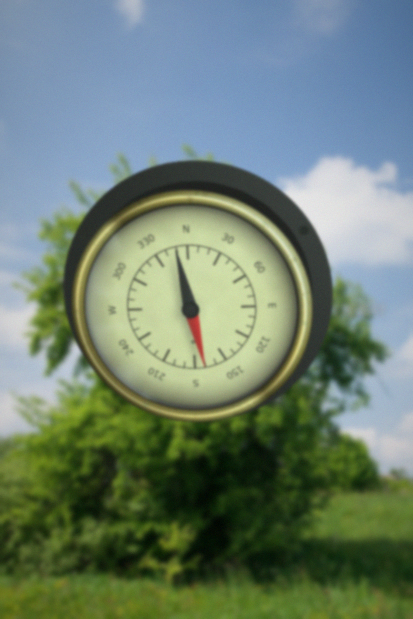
170 °
